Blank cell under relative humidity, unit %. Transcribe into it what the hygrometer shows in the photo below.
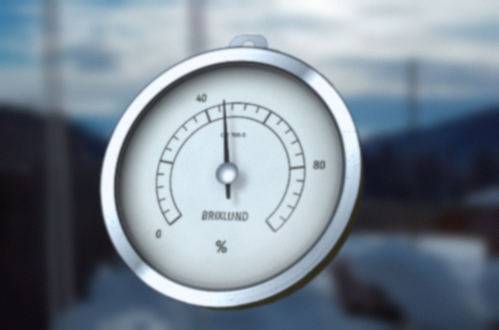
46 %
